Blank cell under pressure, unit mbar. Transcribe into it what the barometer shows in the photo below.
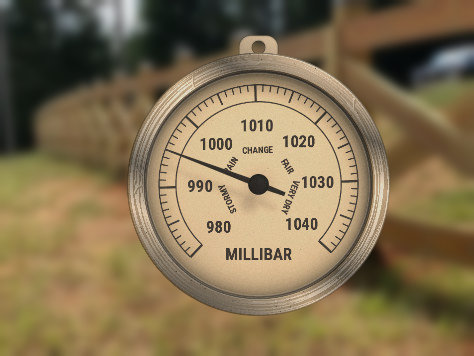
995 mbar
